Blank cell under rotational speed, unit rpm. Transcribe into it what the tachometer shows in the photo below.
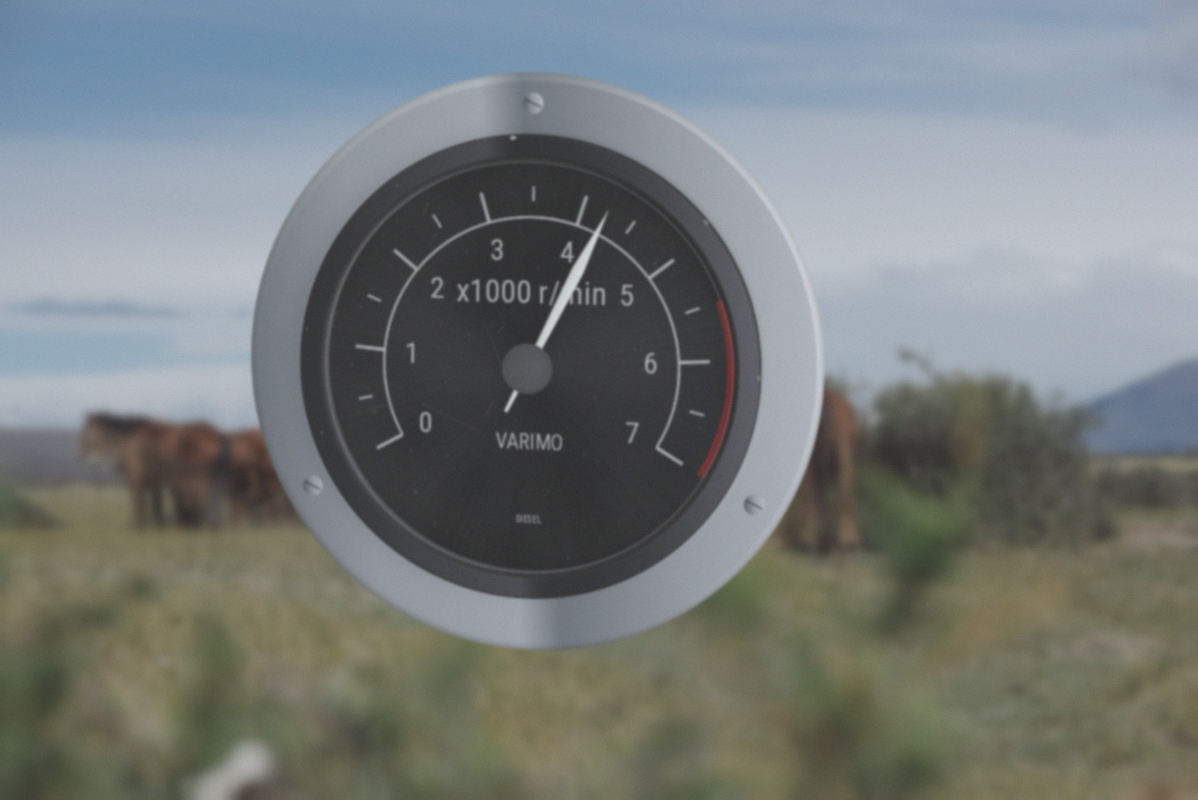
4250 rpm
